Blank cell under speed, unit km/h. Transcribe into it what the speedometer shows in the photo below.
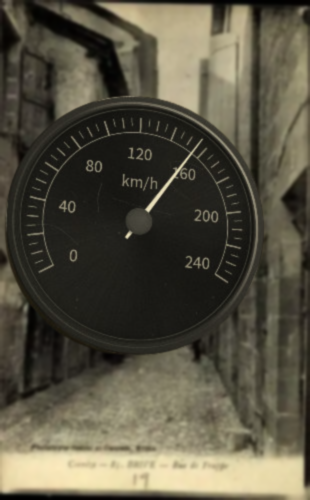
155 km/h
